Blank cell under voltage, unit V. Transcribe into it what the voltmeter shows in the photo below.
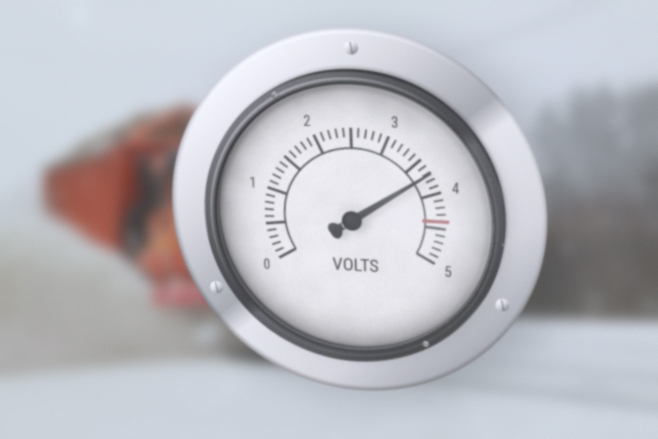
3.7 V
